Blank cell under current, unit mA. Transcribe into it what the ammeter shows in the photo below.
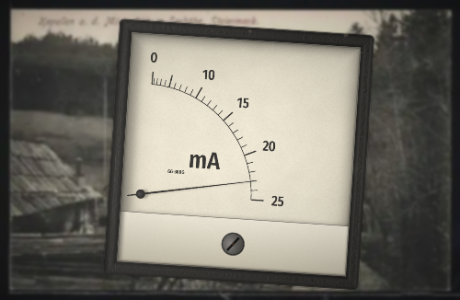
23 mA
